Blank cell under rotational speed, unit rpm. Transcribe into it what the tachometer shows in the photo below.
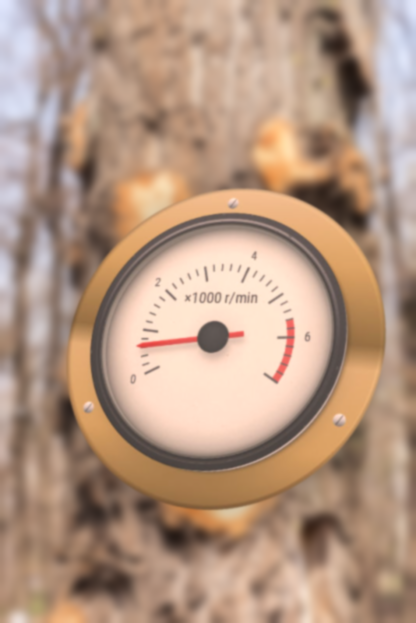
600 rpm
